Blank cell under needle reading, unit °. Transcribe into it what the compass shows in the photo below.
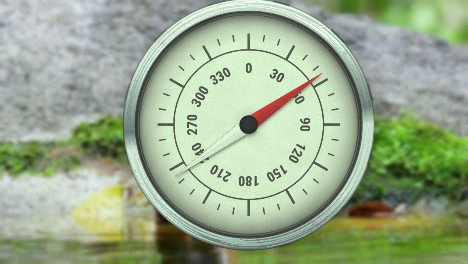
55 °
